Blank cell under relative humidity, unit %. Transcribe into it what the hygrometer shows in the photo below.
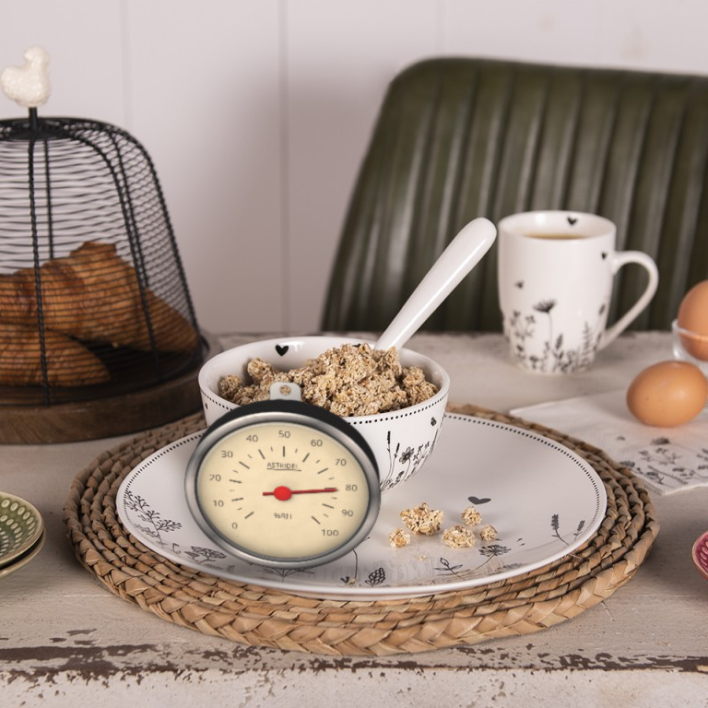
80 %
